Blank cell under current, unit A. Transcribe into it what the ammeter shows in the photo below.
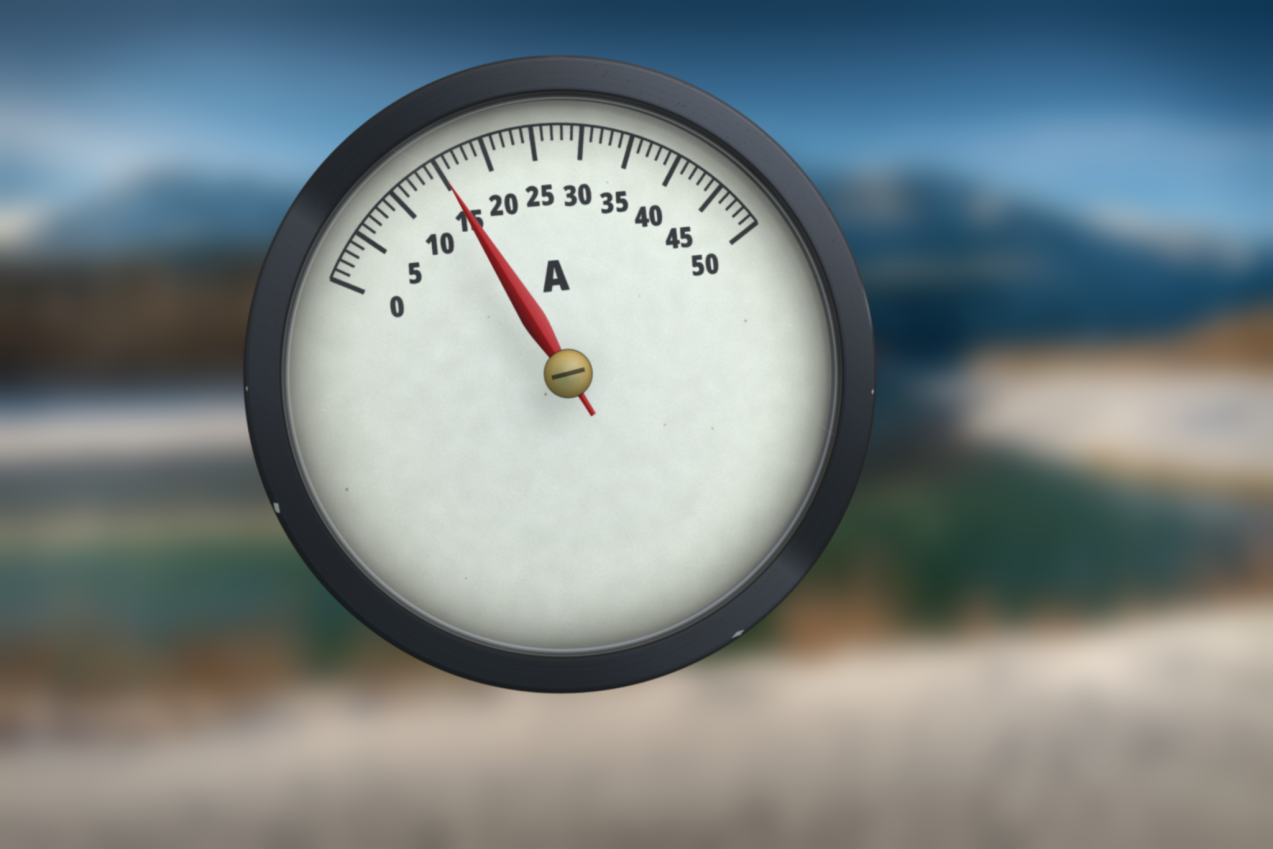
15 A
